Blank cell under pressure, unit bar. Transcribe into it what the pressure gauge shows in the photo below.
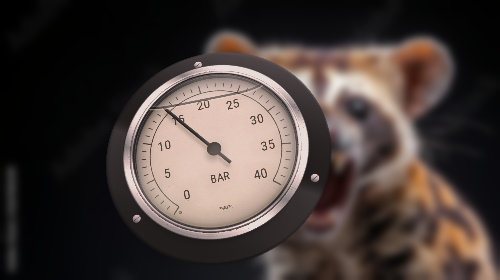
15 bar
